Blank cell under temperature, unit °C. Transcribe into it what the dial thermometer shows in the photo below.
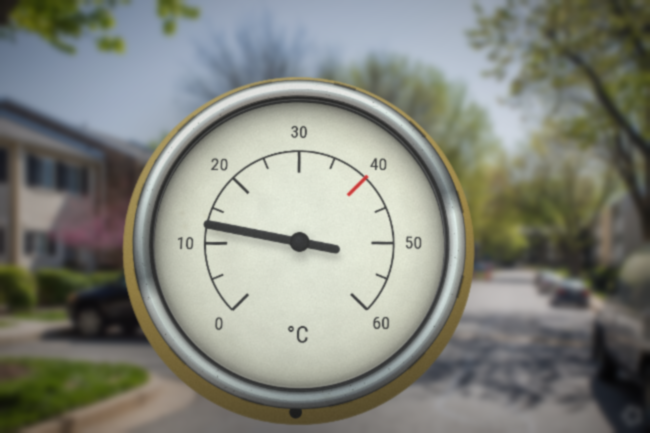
12.5 °C
